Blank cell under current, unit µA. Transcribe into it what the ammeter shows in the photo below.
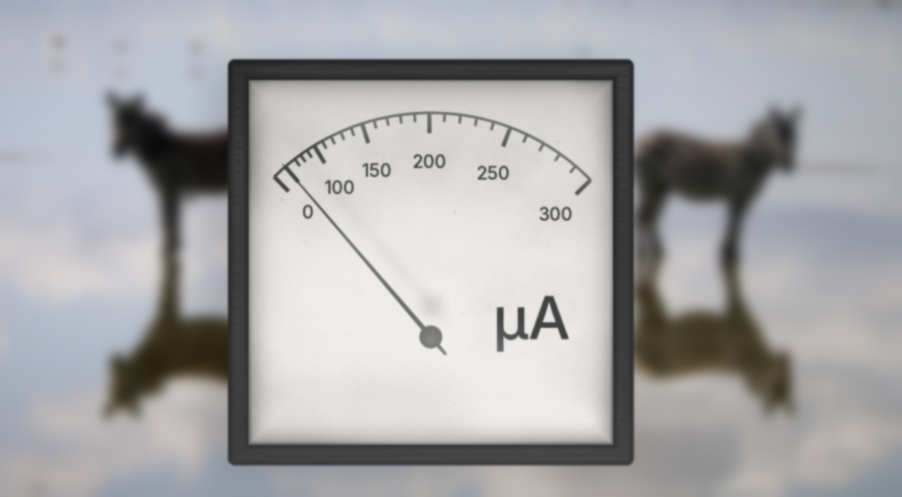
50 µA
